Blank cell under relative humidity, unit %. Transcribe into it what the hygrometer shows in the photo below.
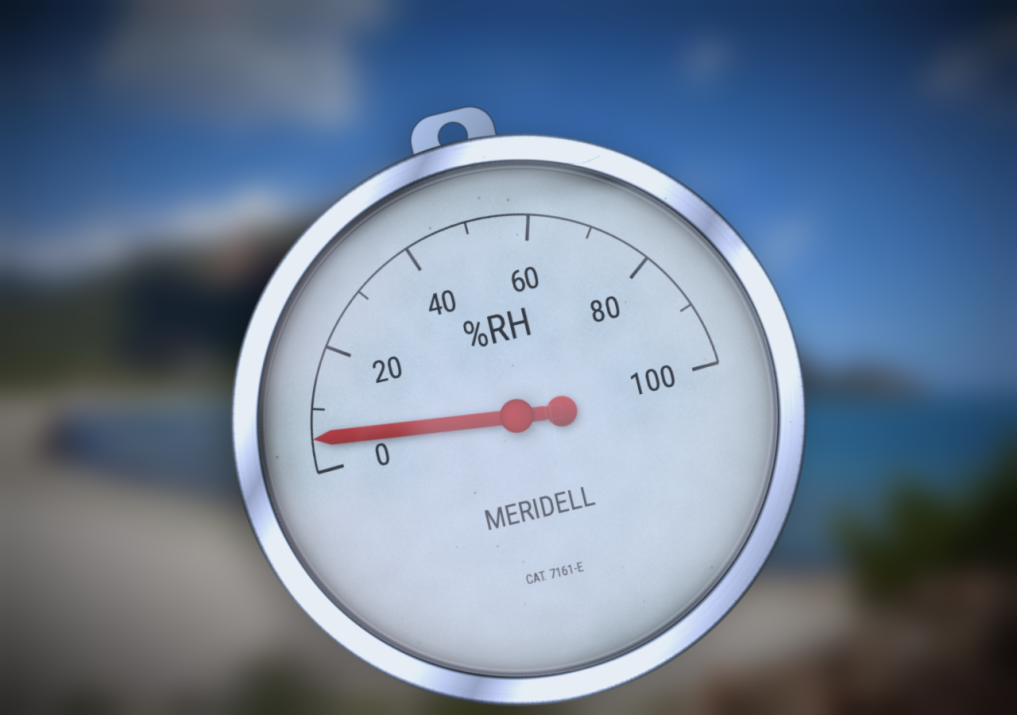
5 %
